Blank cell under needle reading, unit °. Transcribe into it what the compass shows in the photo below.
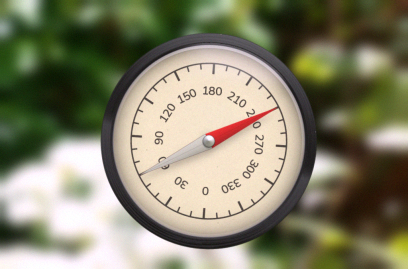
240 °
